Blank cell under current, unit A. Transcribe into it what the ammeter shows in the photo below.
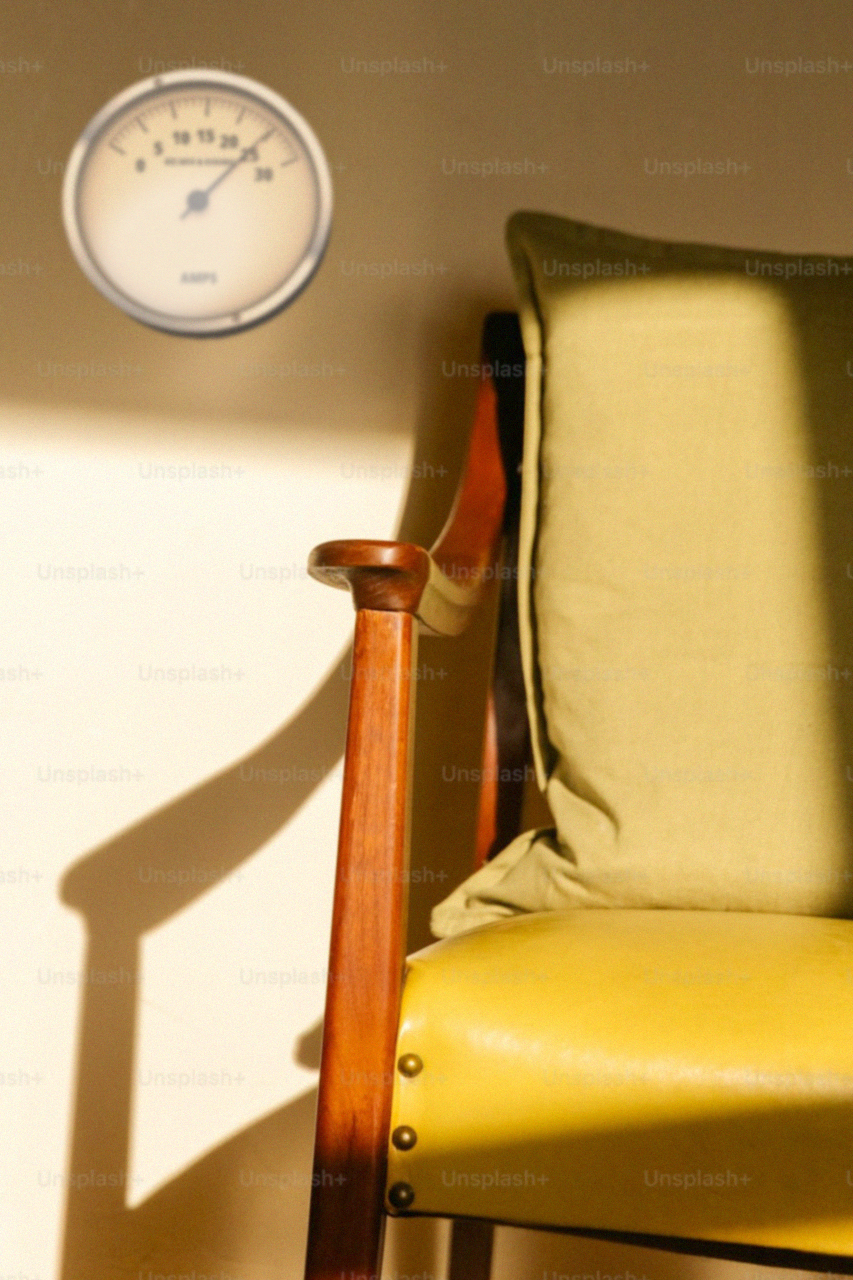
25 A
